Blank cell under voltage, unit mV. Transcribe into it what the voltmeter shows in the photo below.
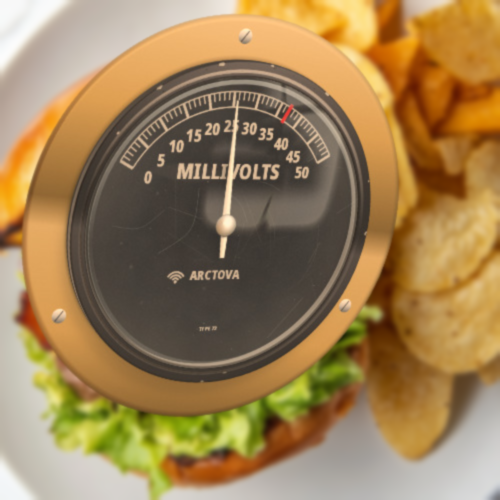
25 mV
